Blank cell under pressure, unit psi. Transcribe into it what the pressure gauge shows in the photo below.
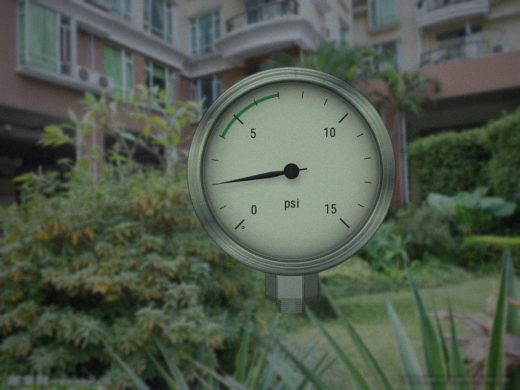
2 psi
